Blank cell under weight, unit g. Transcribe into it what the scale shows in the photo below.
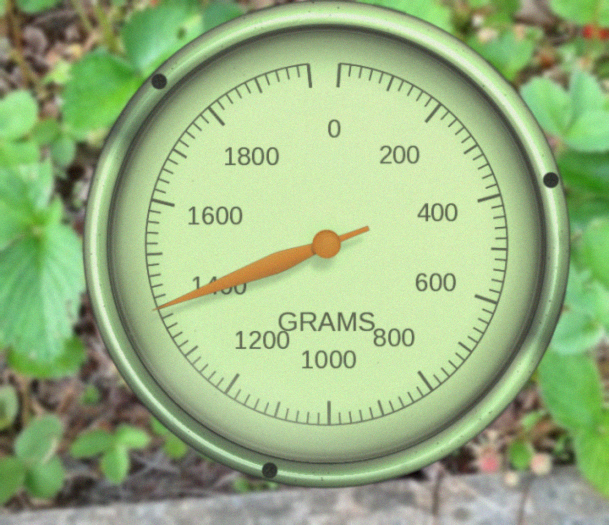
1400 g
